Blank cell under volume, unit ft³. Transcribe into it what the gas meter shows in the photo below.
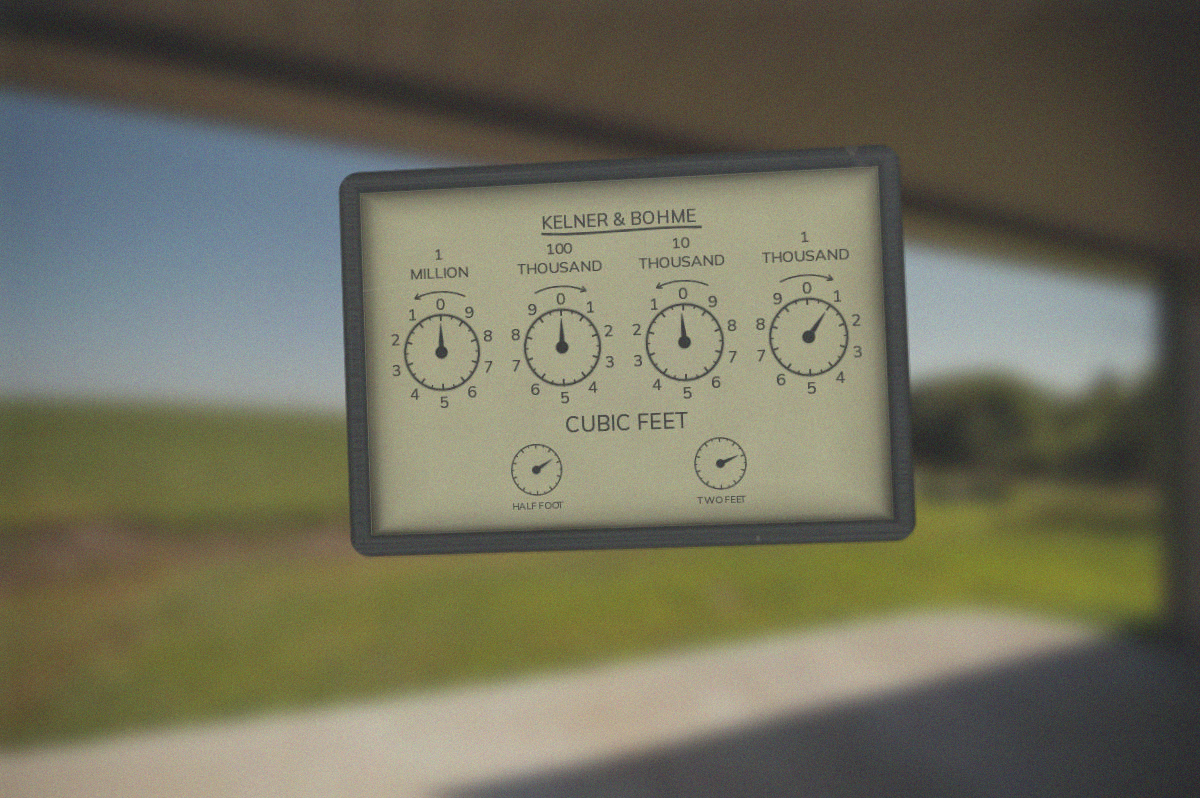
100 ft³
